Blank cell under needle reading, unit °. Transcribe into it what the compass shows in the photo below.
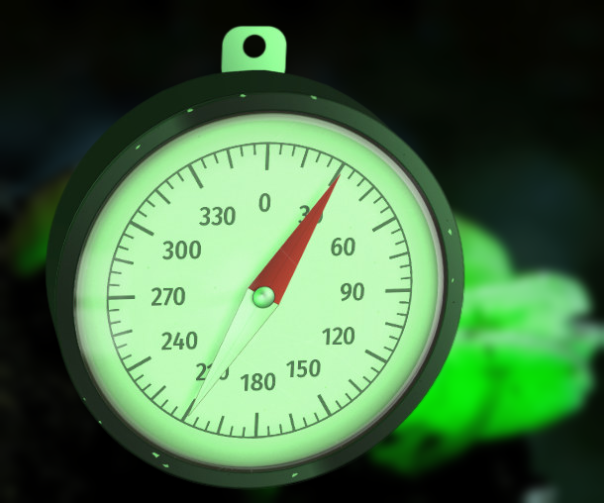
30 °
